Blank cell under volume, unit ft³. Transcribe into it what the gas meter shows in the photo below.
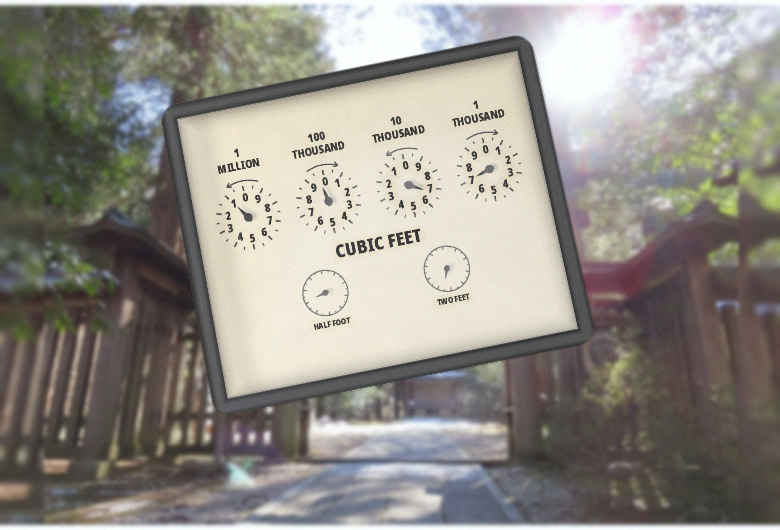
96700 ft³
